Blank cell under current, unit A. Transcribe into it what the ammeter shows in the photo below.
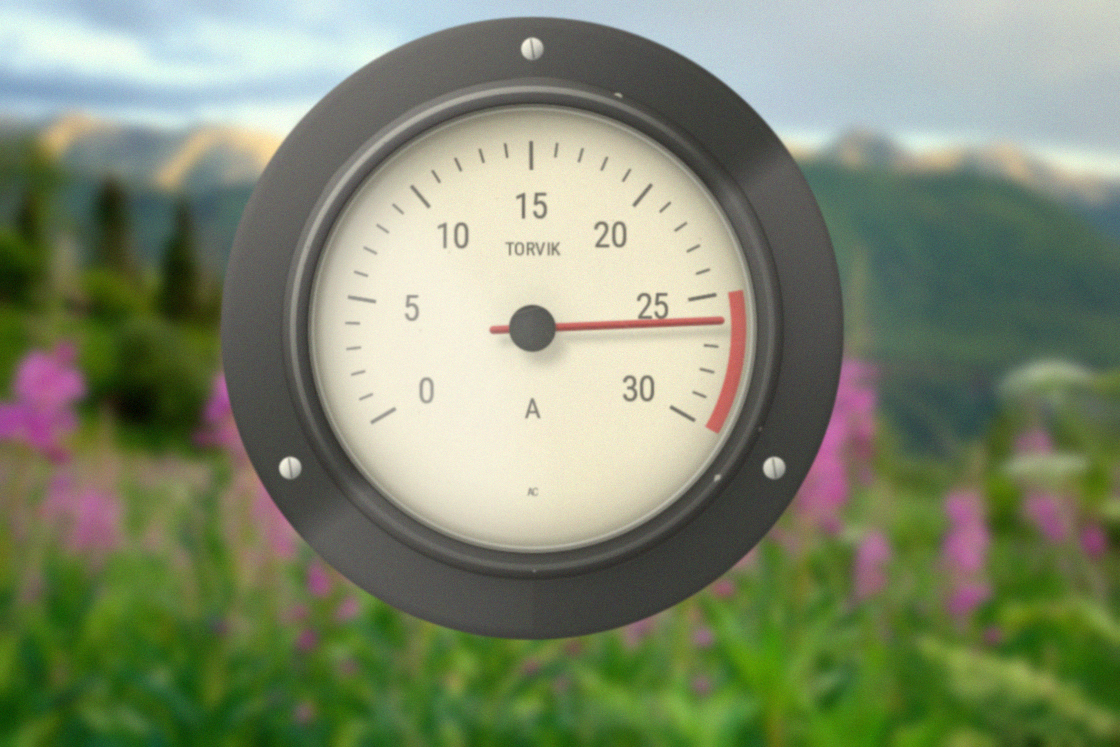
26 A
